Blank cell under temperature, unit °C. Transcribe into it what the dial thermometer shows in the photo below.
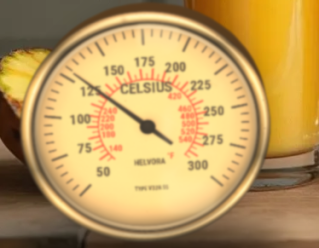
130 °C
